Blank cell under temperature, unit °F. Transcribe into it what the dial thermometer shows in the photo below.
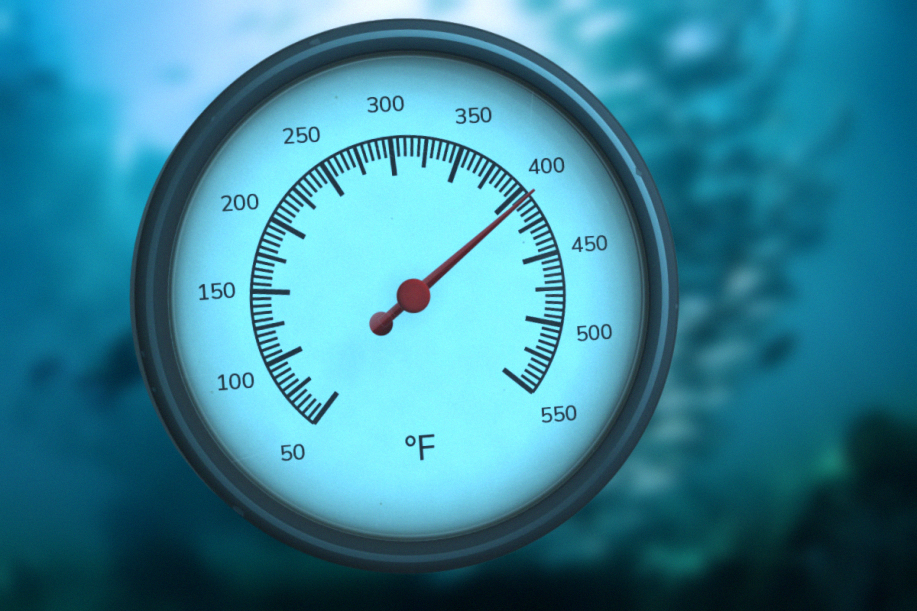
405 °F
